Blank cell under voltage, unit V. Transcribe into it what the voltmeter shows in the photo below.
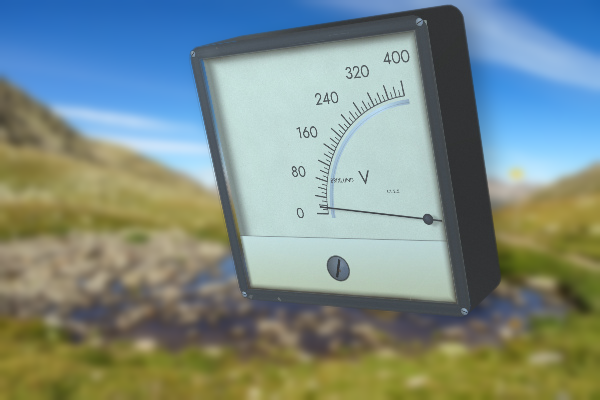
20 V
